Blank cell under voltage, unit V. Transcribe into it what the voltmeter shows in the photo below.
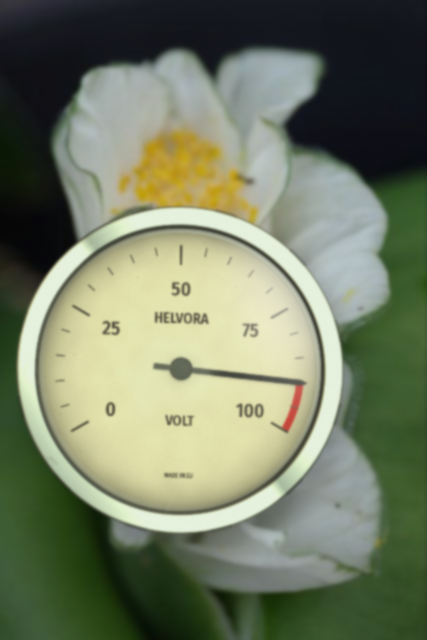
90 V
